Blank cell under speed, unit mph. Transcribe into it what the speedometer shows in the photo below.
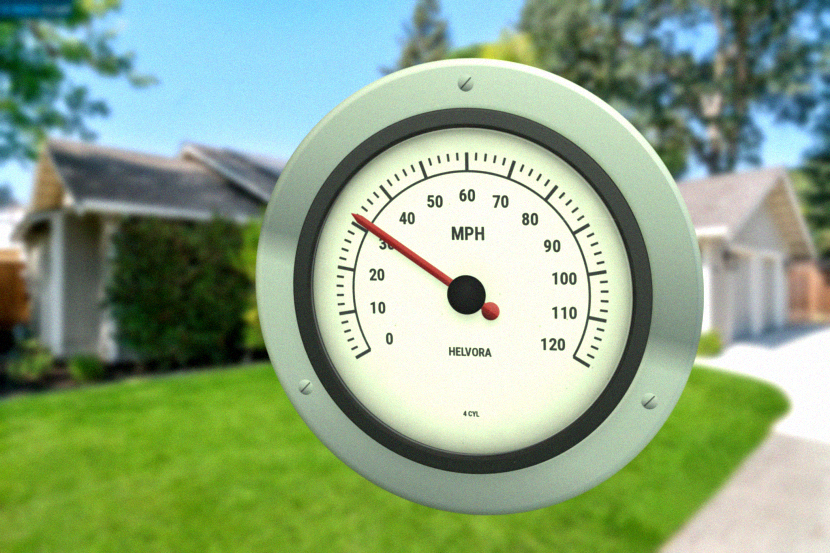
32 mph
